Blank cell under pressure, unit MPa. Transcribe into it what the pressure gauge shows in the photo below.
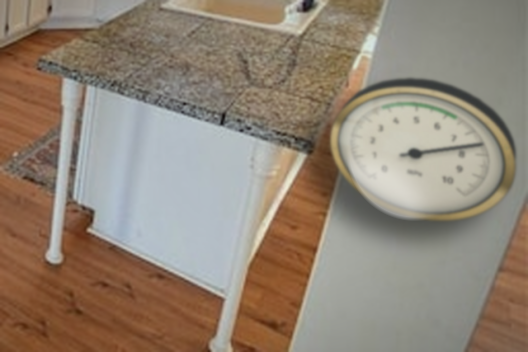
7.5 MPa
